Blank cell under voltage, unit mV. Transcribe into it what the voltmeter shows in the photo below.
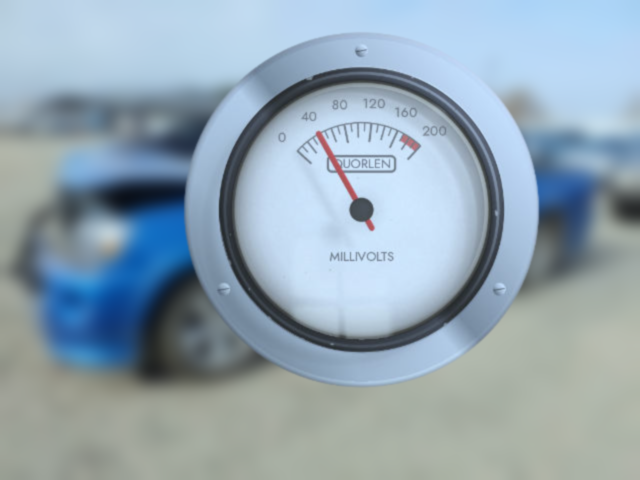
40 mV
